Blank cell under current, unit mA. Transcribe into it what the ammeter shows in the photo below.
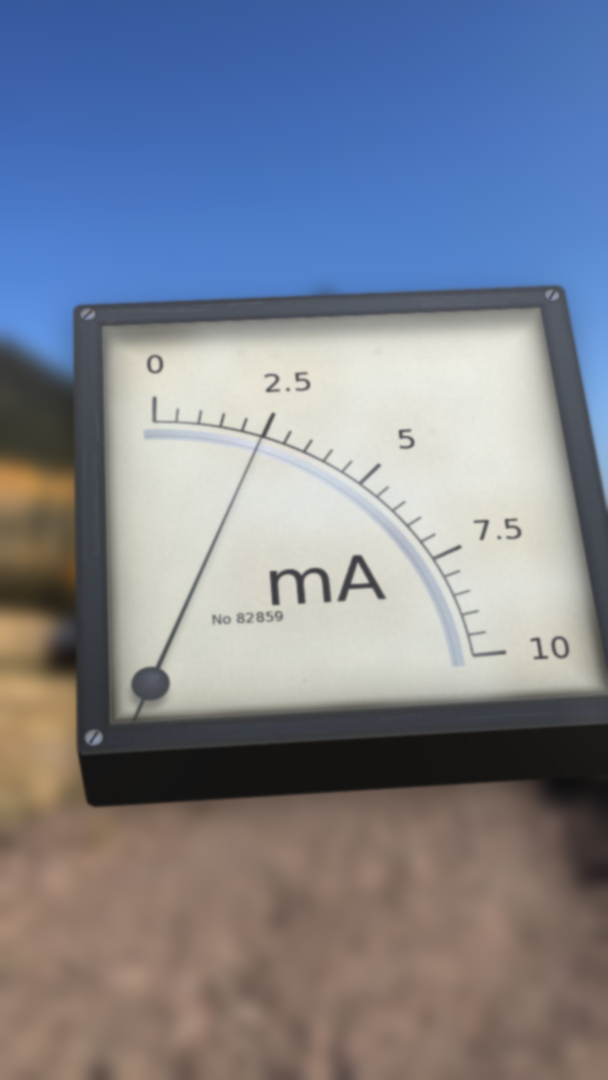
2.5 mA
